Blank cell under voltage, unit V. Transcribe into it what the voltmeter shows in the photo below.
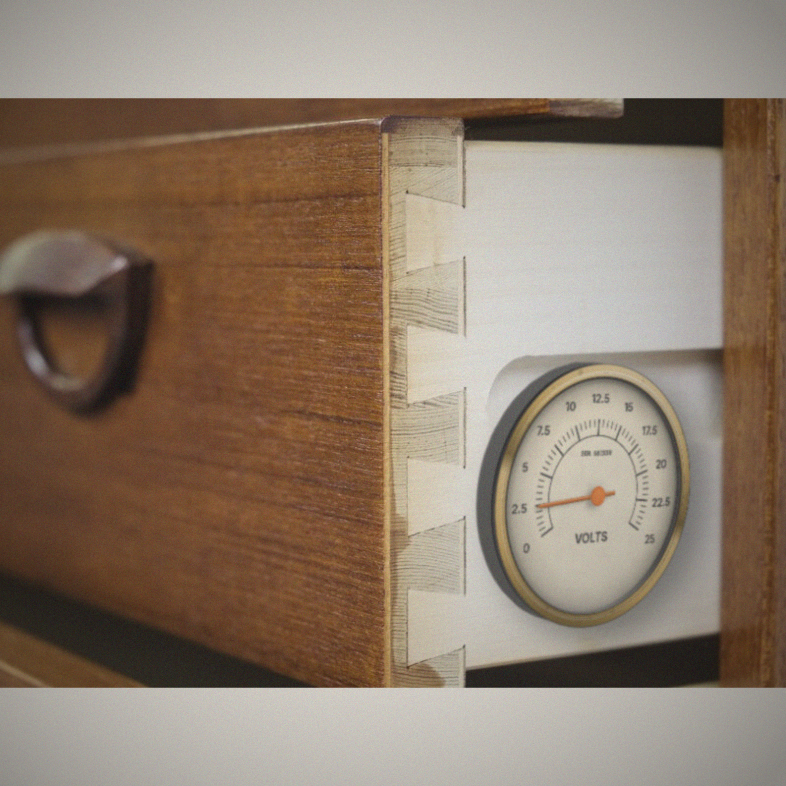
2.5 V
